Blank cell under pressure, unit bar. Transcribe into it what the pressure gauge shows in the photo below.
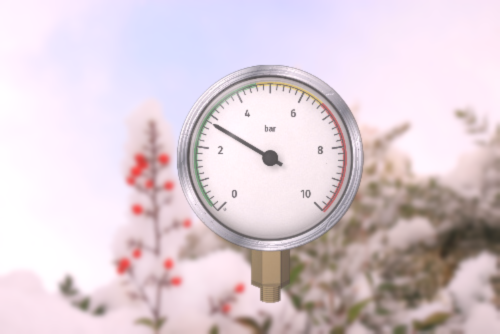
2.8 bar
